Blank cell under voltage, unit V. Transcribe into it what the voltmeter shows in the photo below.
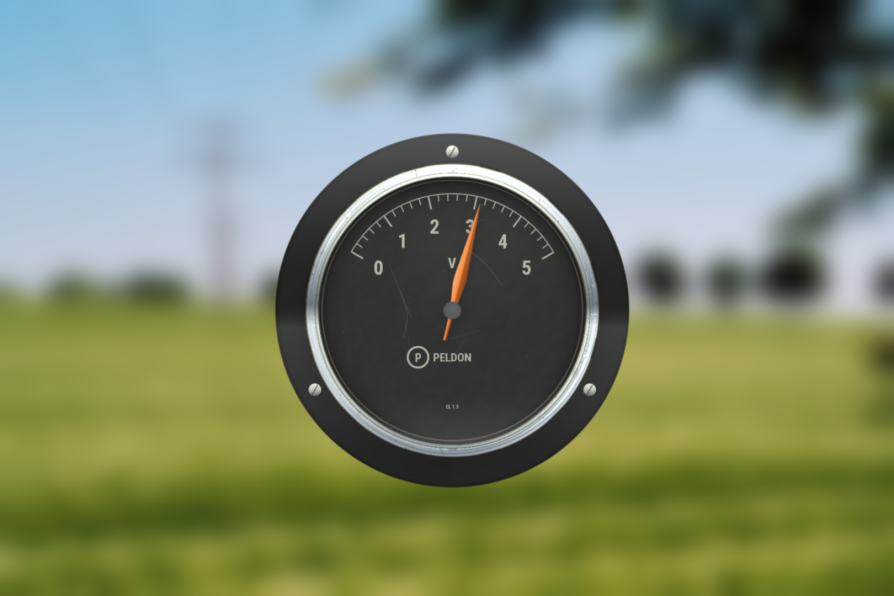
3.1 V
